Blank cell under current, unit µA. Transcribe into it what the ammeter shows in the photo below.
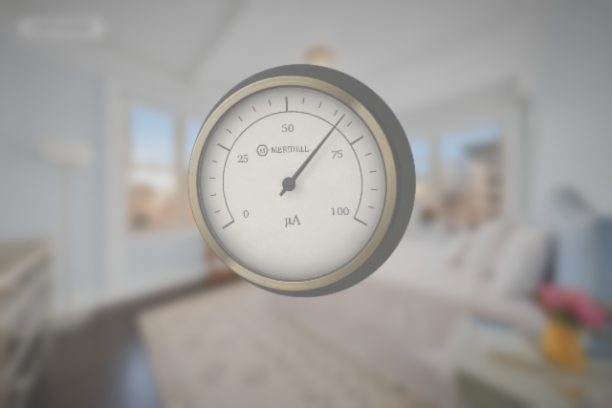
67.5 µA
